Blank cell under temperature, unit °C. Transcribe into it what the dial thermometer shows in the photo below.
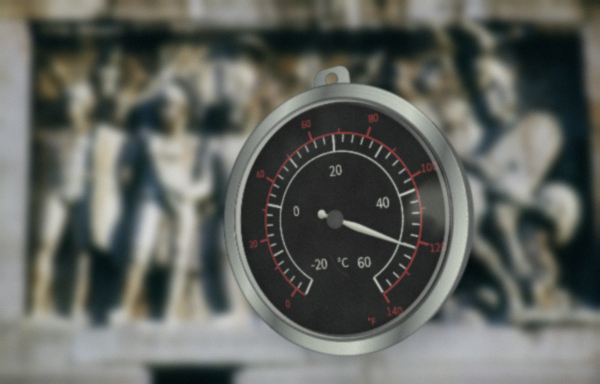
50 °C
